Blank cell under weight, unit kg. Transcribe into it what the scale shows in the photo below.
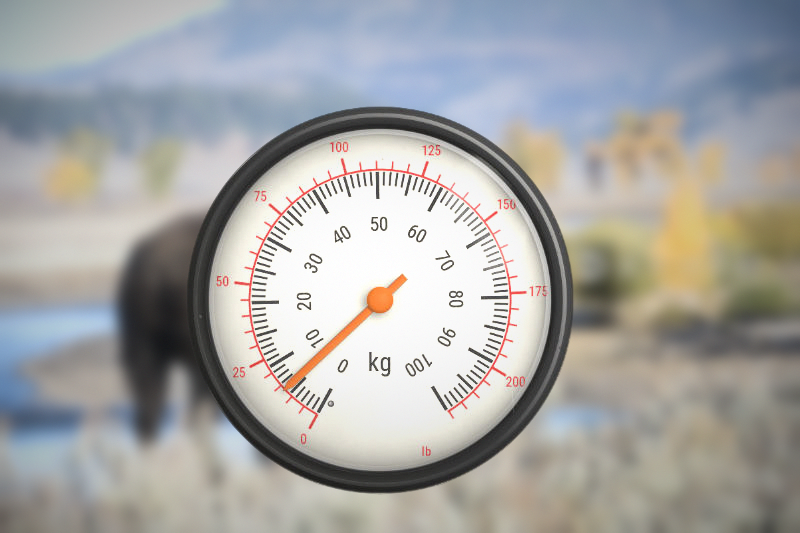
6 kg
